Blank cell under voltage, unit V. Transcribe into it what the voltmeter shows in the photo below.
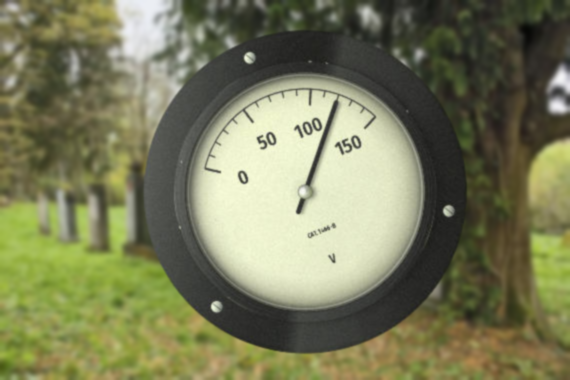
120 V
